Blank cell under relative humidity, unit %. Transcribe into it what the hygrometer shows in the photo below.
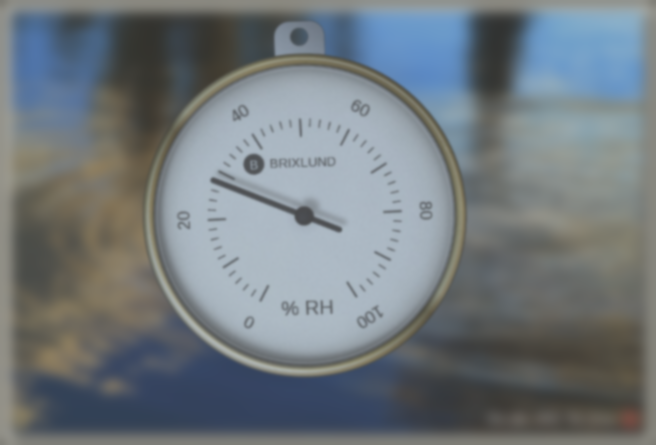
28 %
